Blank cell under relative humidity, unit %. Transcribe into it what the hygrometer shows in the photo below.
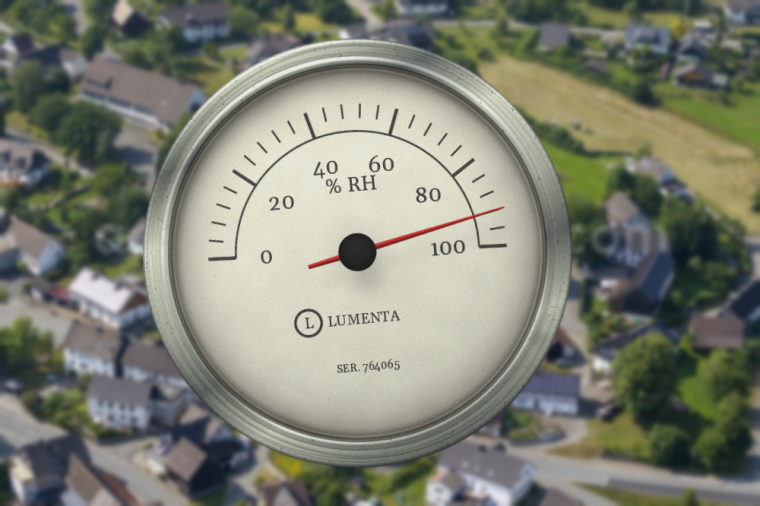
92 %
